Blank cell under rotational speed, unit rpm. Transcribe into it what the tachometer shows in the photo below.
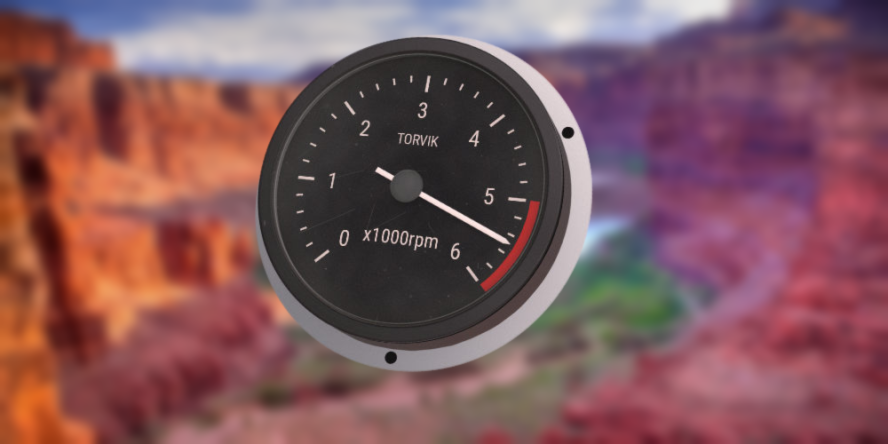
5500 rpm
